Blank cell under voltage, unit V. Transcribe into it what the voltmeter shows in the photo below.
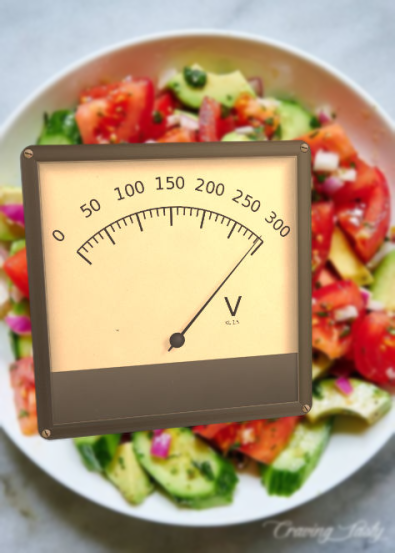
290 V
